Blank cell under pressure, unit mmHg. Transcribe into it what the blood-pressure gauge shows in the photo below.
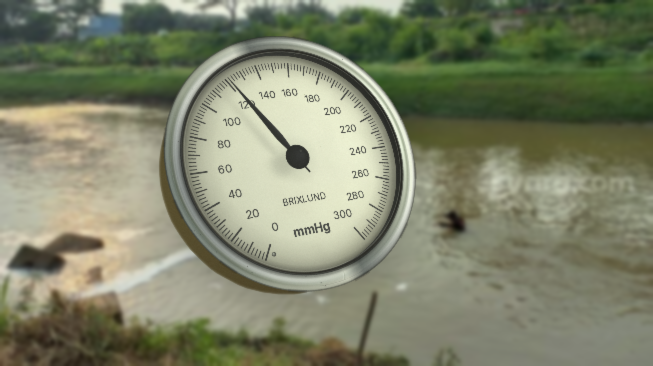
120 mmHg
